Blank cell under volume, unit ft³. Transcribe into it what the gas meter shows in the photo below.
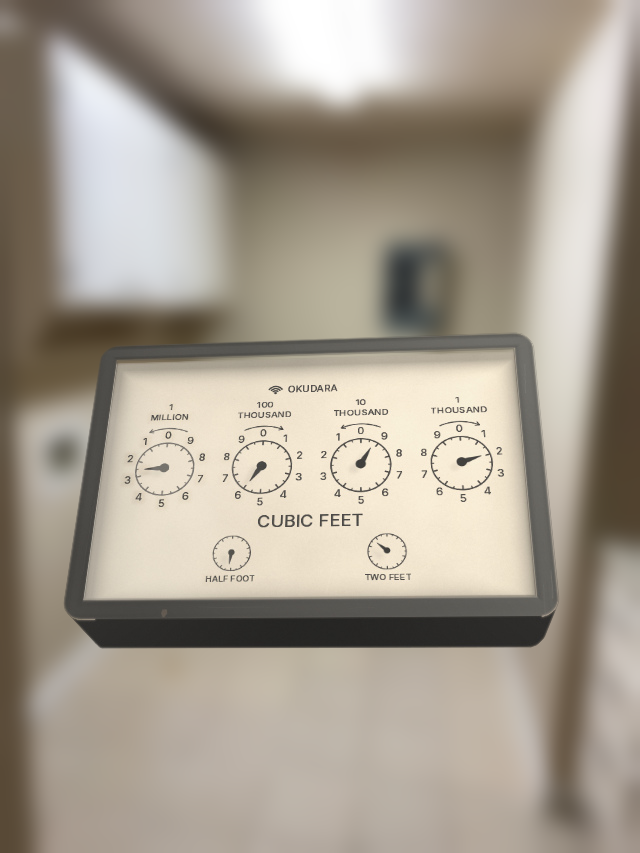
259200 ft³
